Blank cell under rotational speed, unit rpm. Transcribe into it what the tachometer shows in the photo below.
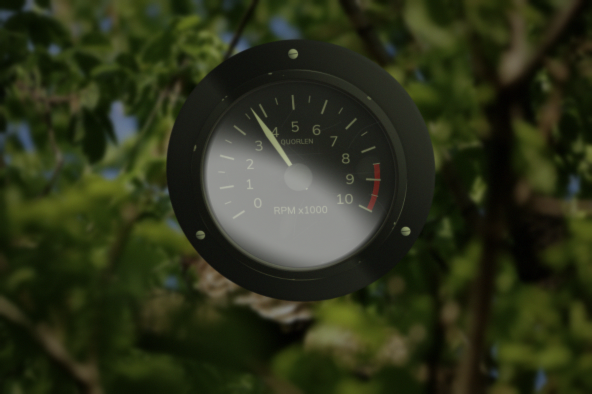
3750 rpm
